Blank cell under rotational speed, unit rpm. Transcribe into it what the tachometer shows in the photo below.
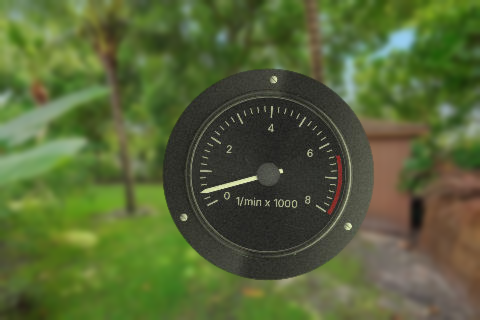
400 rpm
